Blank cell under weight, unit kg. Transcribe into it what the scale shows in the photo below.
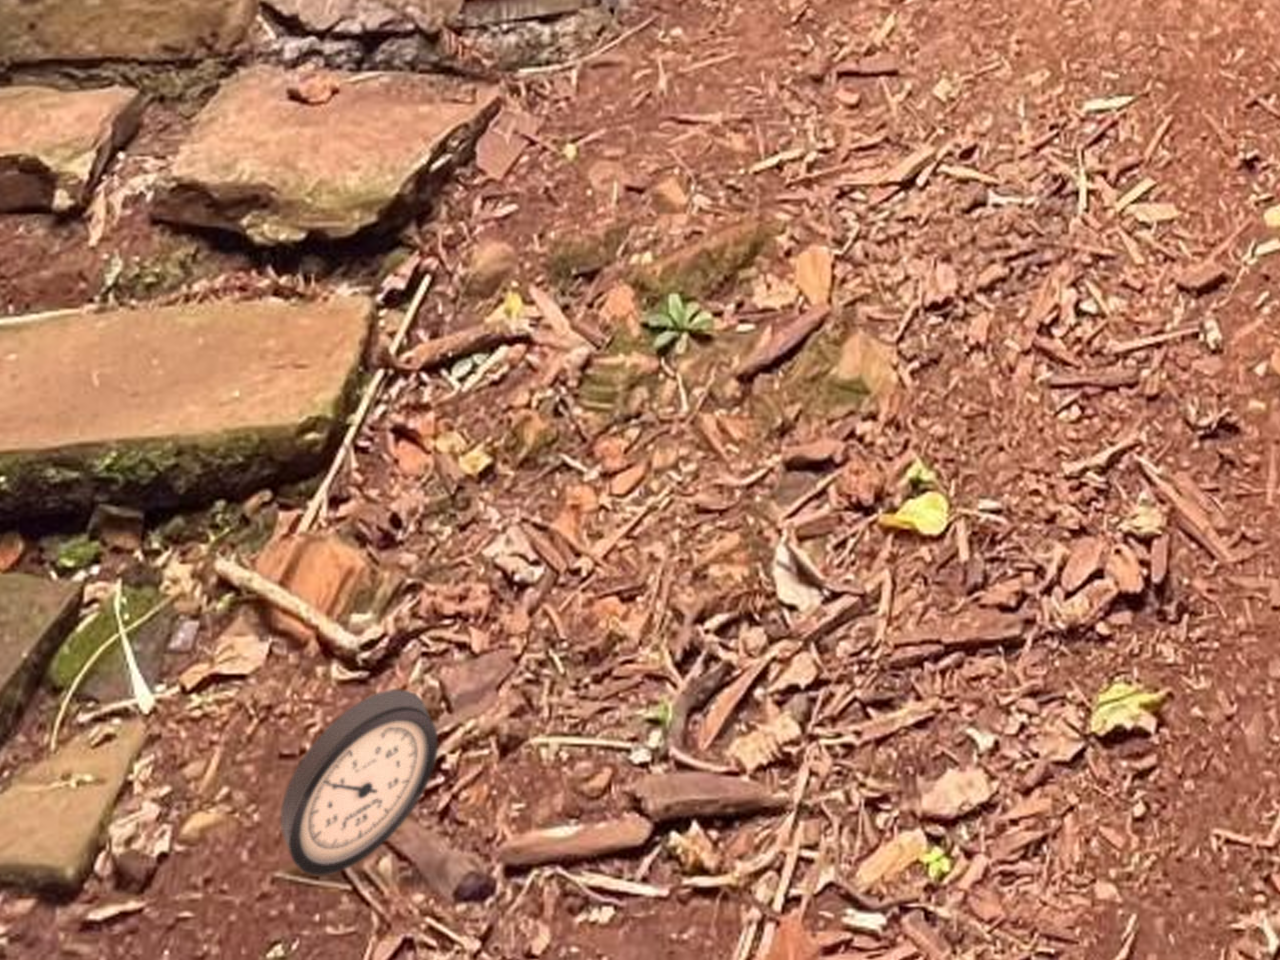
4.5 kg
